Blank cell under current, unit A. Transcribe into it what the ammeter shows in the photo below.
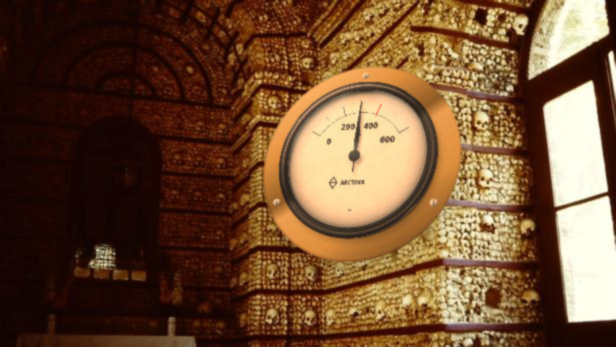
300 A
